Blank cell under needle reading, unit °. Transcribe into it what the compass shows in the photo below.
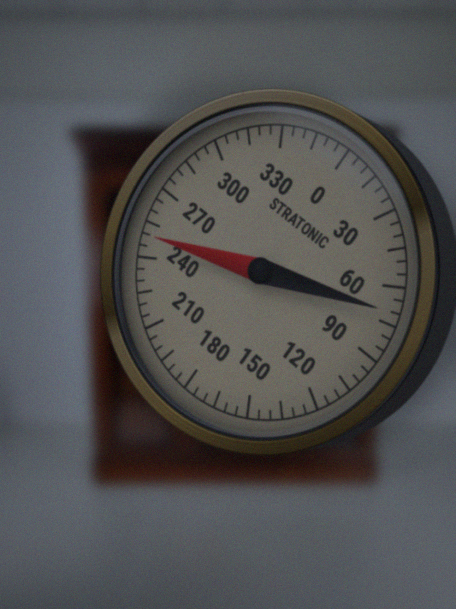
250 °
